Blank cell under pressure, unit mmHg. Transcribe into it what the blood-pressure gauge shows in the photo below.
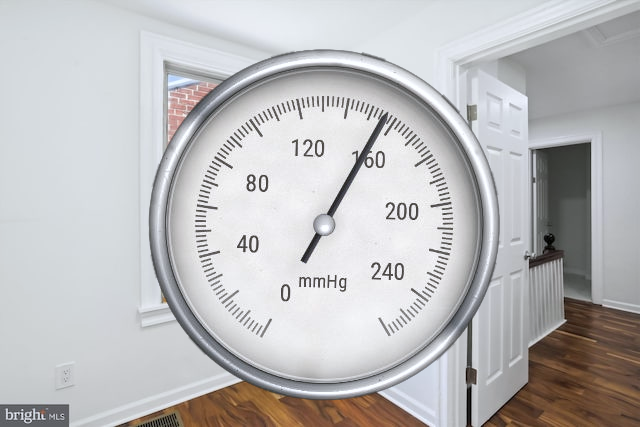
156 mmHg
